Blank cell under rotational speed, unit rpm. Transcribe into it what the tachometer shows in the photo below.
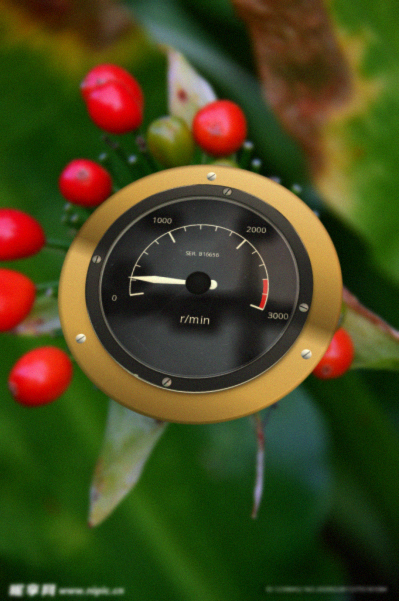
200 rpm
